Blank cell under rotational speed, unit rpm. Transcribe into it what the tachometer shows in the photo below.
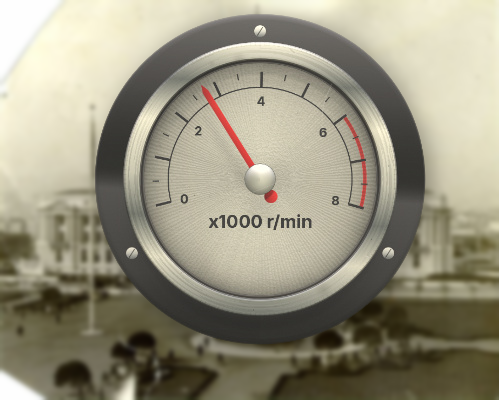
2750 rpm
